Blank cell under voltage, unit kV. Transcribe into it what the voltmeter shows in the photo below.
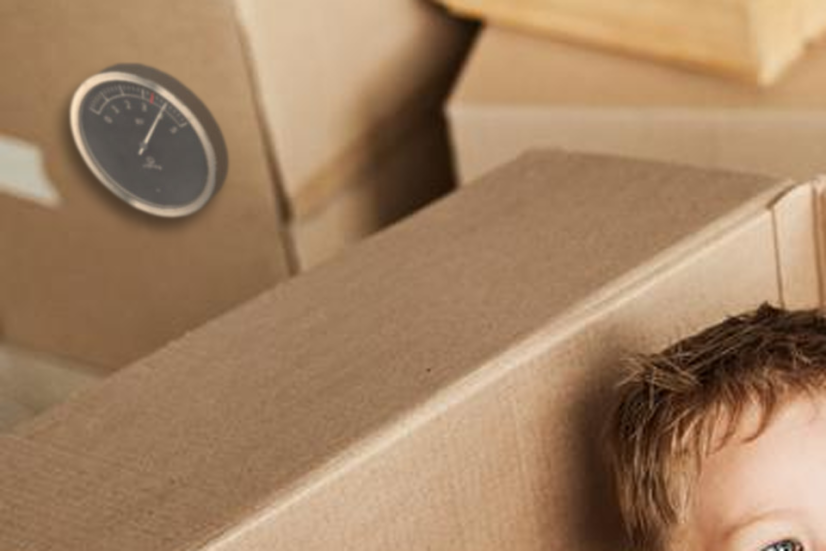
4 kV
